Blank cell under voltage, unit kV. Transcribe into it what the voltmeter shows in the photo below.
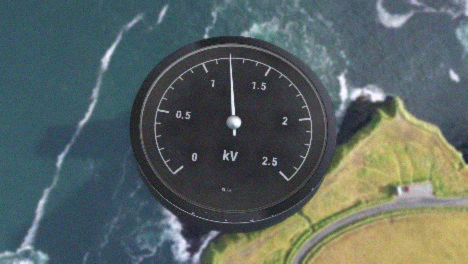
1.2 kV
